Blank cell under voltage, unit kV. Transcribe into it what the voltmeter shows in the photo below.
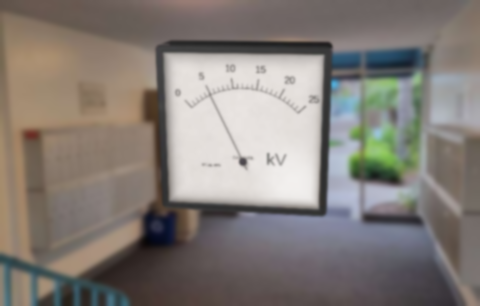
5 kV
